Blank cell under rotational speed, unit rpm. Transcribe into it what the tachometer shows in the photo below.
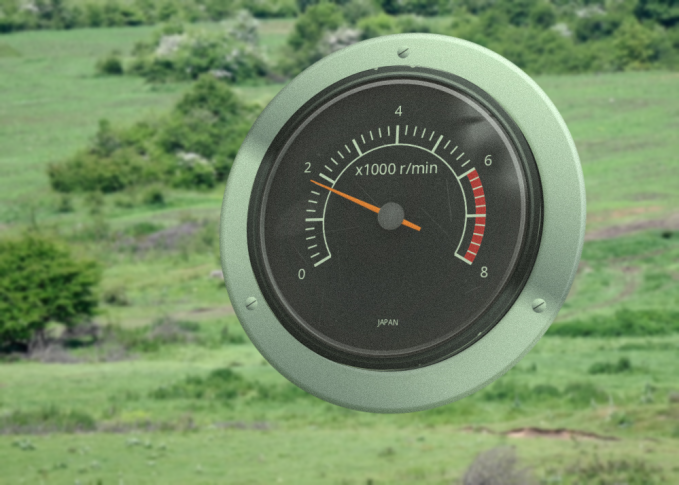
1800 rpm
